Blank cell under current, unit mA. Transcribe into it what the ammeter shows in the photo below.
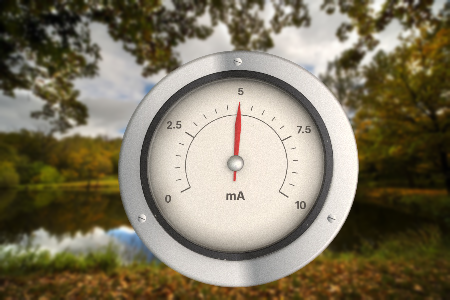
5 mA
